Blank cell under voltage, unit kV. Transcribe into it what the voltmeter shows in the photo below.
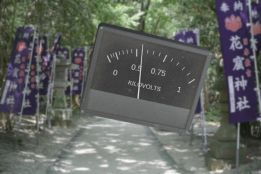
0.55 kV
